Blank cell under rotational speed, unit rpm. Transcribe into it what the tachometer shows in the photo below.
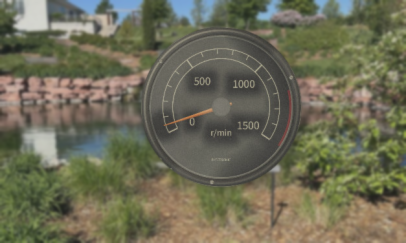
50 rpm
